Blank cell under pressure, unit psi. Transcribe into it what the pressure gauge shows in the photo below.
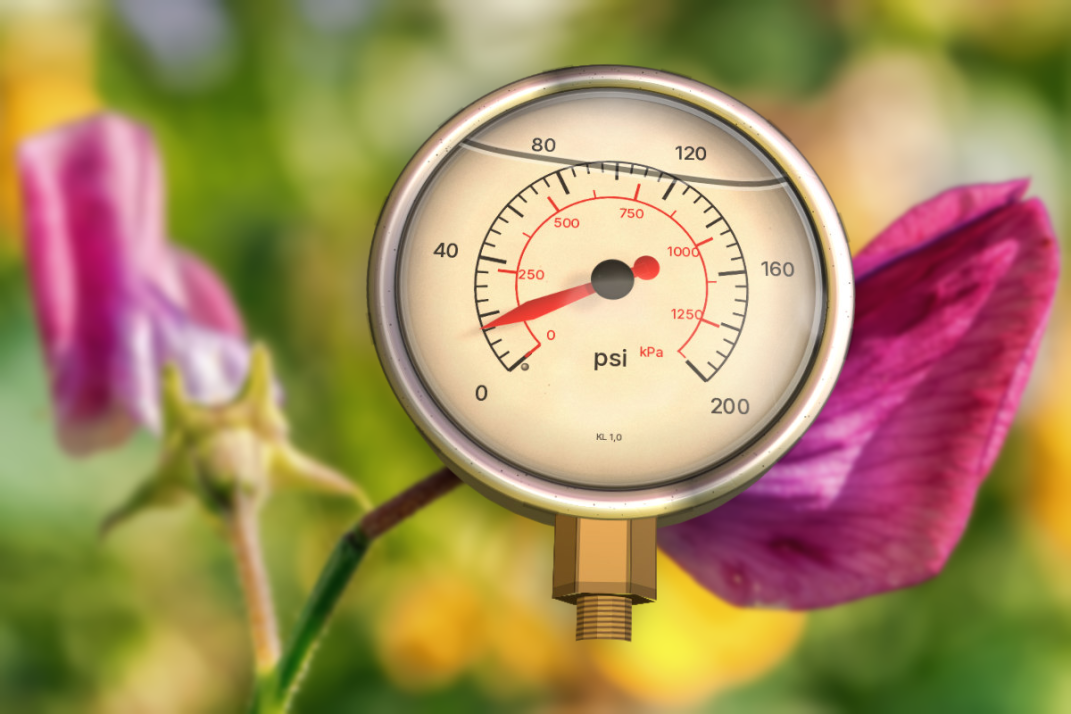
15 psi
